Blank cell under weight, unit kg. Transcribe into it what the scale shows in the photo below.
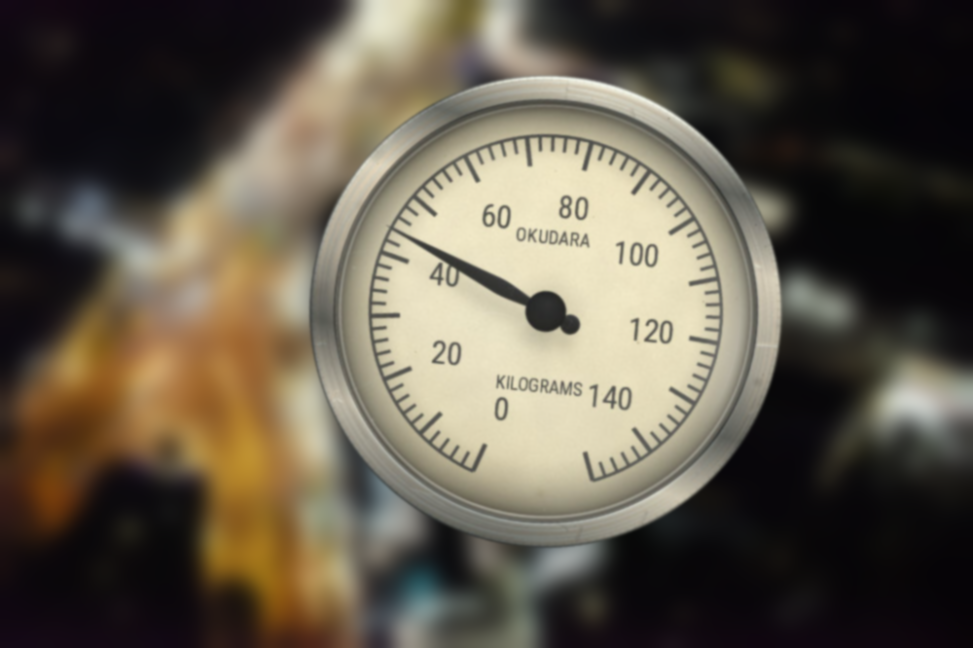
44 kg
